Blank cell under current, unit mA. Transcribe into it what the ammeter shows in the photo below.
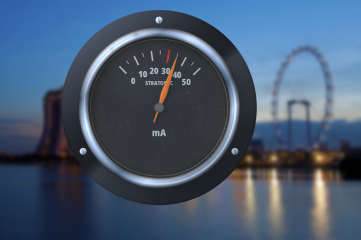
35 mA
